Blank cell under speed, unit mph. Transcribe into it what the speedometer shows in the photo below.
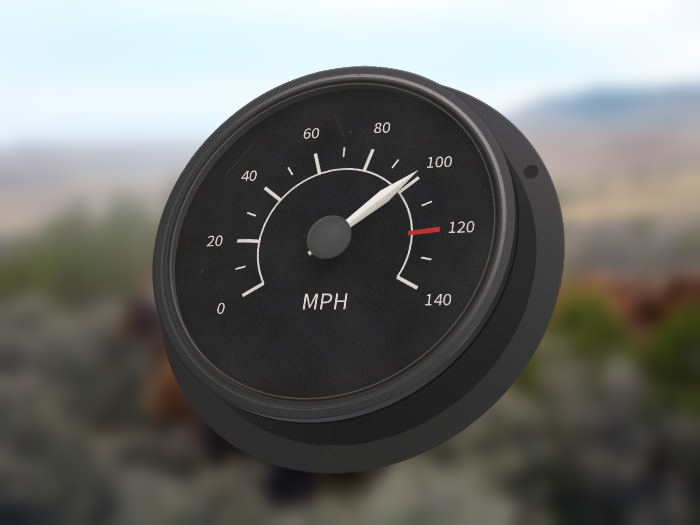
100 mph
